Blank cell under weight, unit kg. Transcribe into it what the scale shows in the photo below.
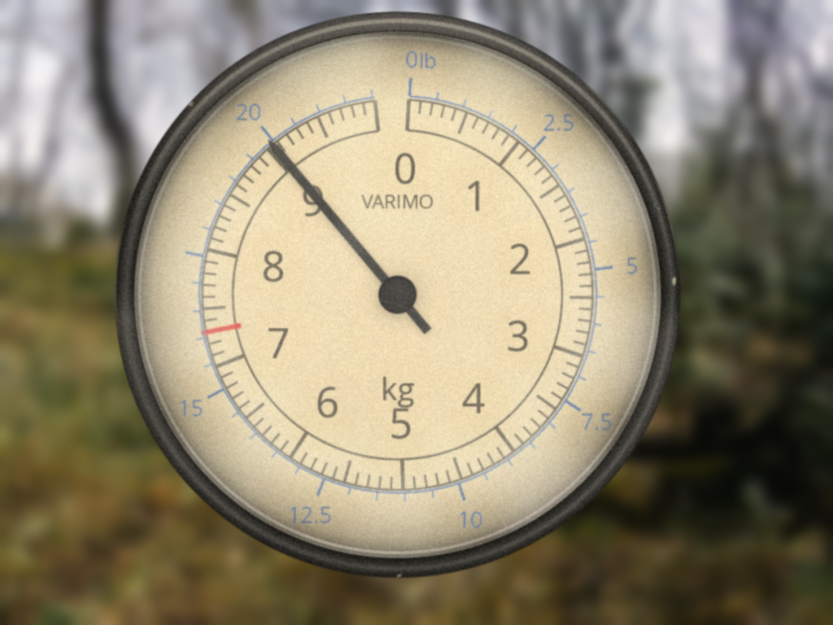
9.05 kg
